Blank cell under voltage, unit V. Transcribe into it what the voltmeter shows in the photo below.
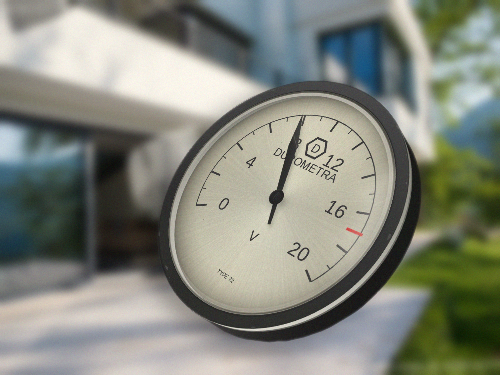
8 V
